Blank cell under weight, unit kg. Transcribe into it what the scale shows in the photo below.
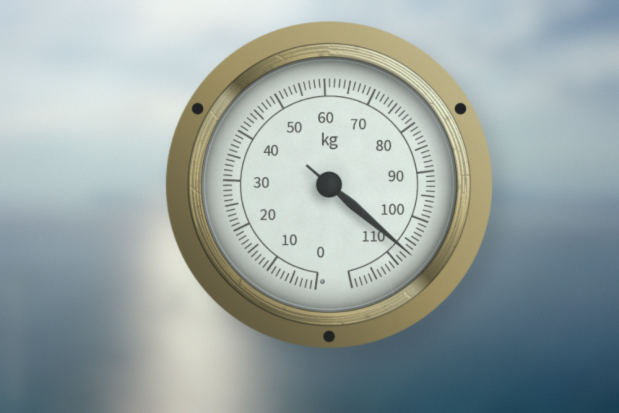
107 kg
